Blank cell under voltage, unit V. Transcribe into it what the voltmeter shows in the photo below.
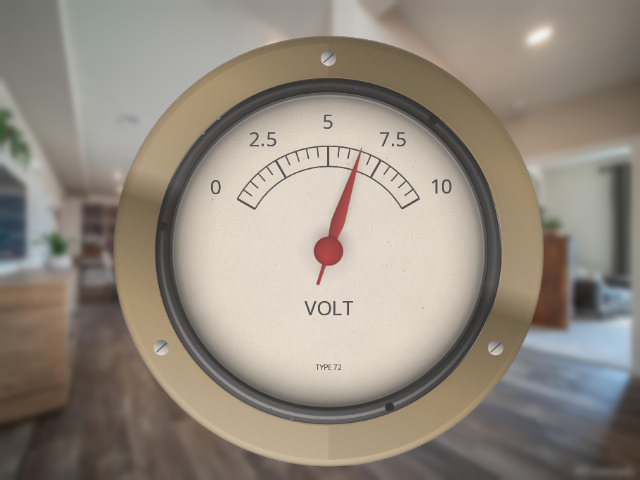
6.5 V
